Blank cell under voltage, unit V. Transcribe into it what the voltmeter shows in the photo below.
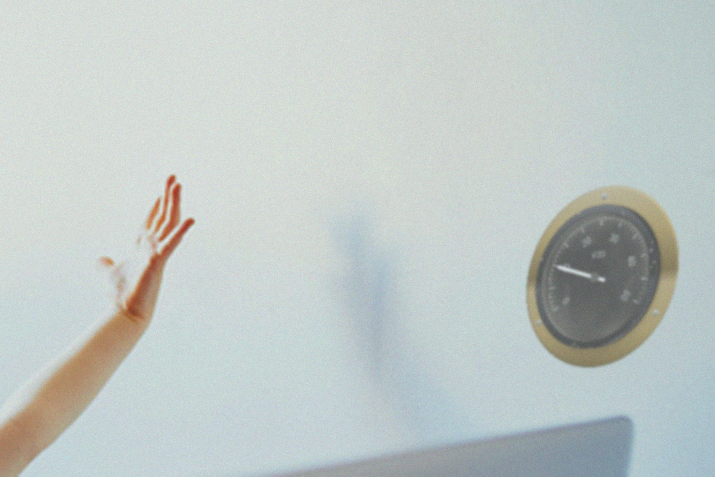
10 V
